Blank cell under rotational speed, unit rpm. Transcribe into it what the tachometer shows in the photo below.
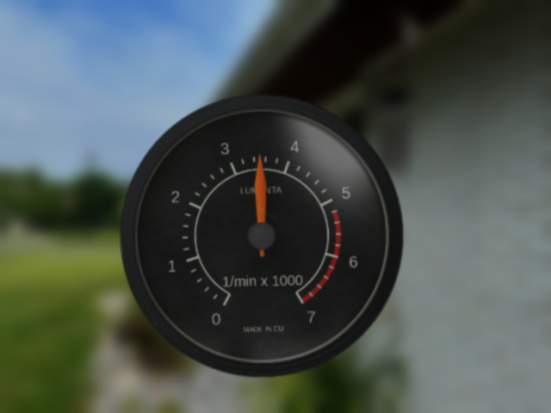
3500 rpm
